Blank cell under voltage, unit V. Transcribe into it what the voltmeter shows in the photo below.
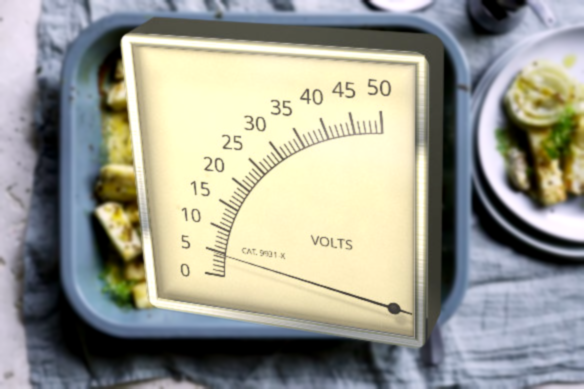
5 V
